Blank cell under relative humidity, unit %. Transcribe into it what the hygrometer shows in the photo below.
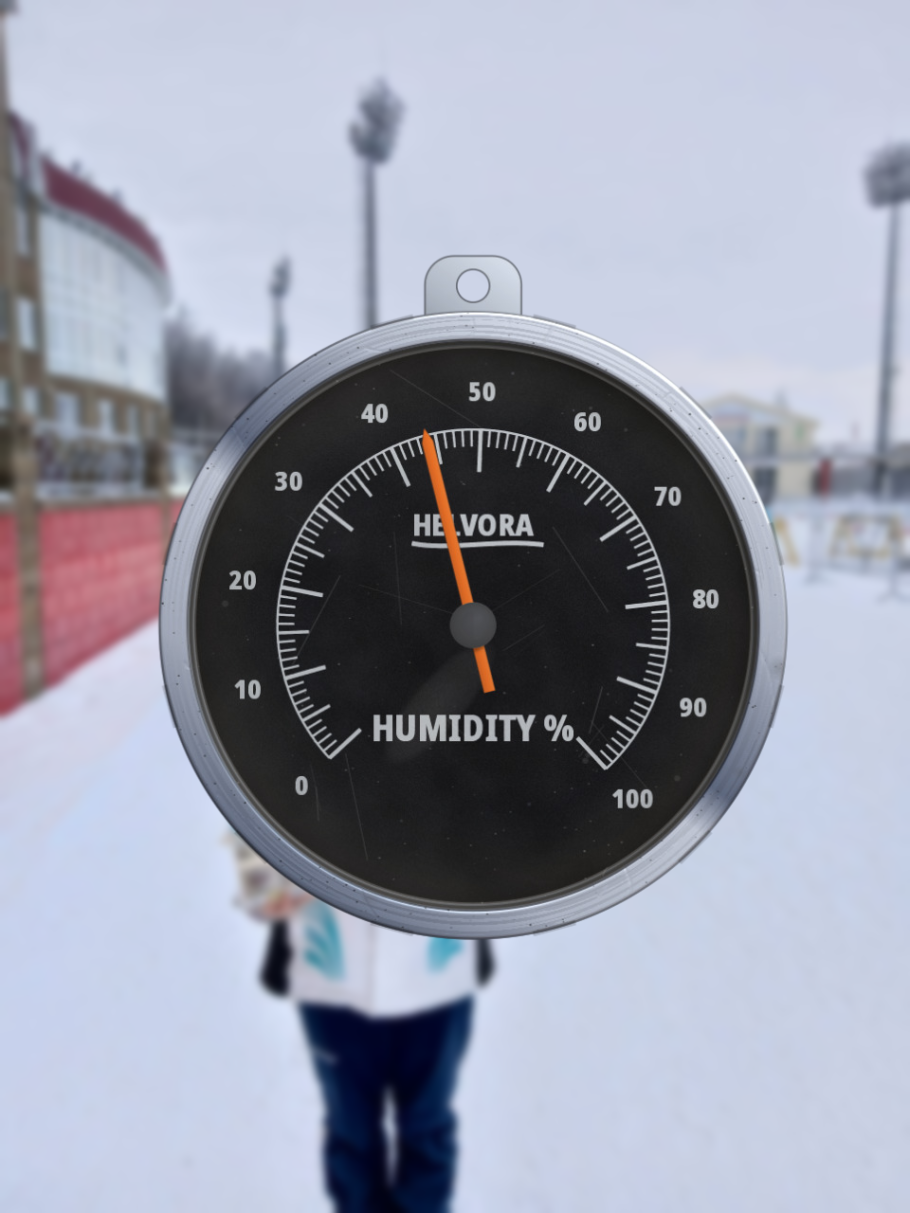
44 %
